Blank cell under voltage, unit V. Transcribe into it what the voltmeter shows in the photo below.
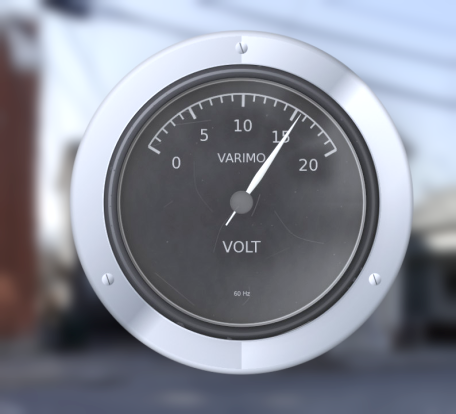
15.5 V
